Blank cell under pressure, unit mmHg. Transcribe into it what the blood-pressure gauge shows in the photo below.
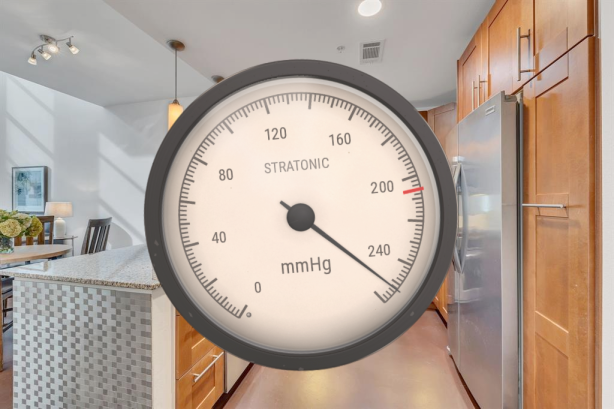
252 mmHg
